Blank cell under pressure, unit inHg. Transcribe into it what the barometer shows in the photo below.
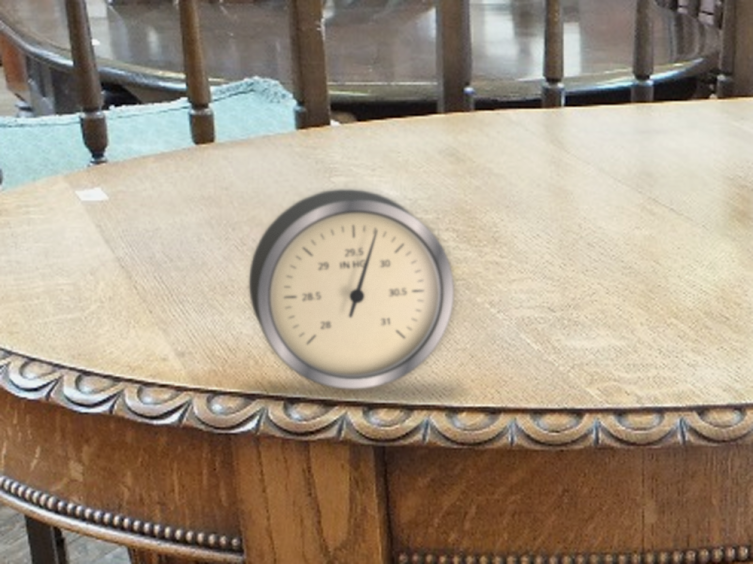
29.7 inHg
